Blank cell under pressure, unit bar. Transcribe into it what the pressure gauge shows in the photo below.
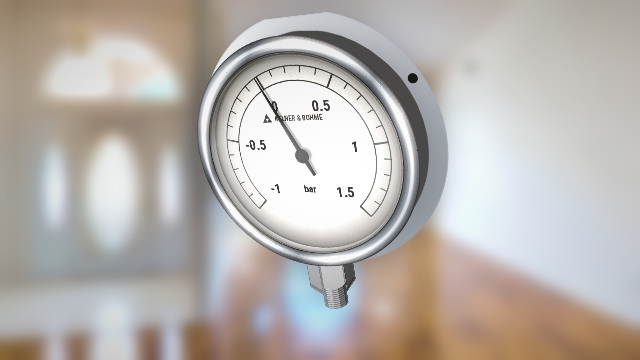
0 bar
